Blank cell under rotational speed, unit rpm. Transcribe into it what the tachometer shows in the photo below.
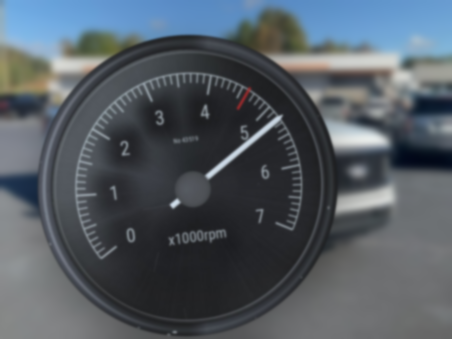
5200 rpm
